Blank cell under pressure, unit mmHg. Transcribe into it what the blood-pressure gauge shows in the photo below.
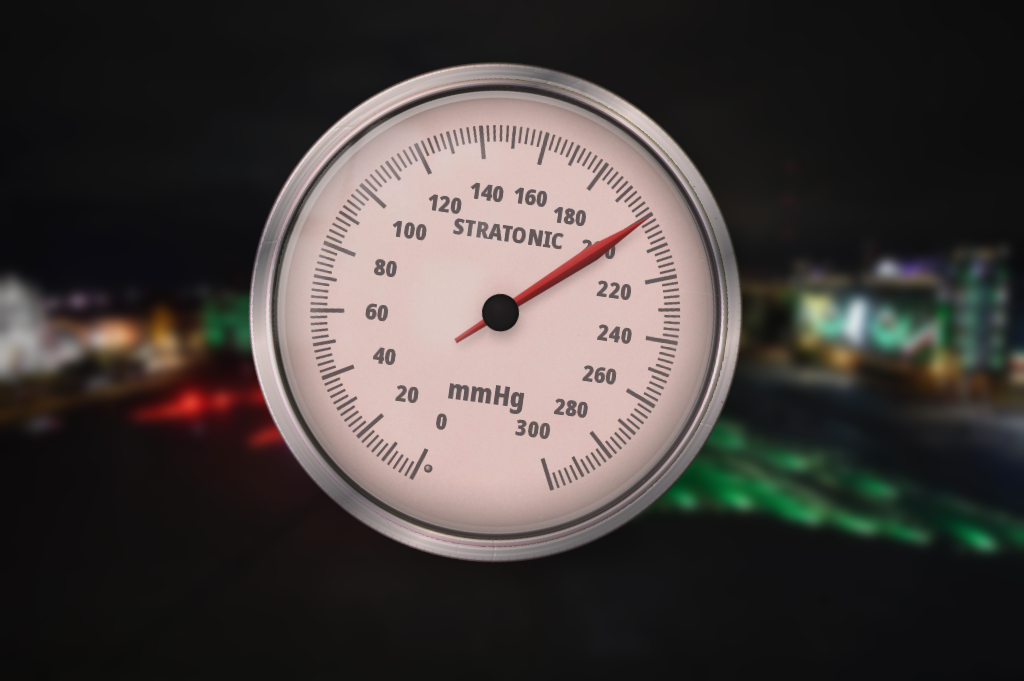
200 mmHg
